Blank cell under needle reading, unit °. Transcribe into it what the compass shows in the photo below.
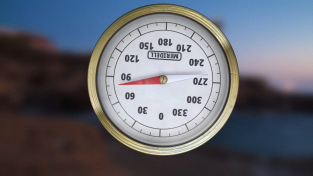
80 °
